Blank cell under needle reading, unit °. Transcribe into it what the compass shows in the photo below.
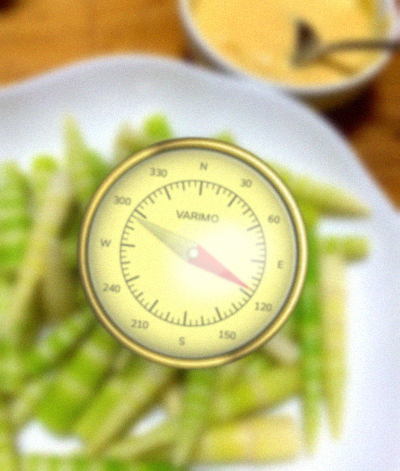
115 °
